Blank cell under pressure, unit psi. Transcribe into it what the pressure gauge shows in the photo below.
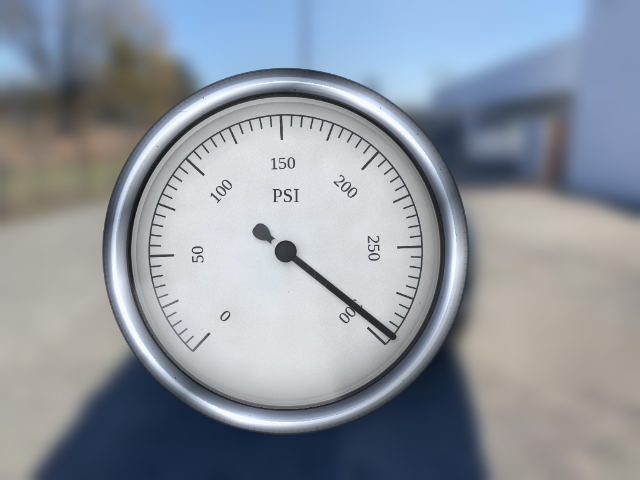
295 psi
